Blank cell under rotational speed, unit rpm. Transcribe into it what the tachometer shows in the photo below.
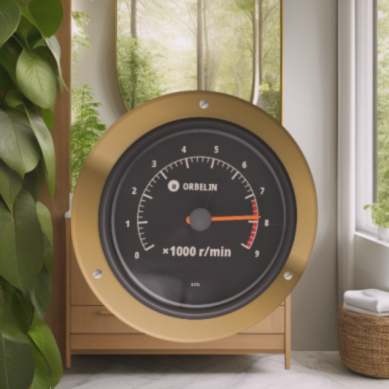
7800 rpm
